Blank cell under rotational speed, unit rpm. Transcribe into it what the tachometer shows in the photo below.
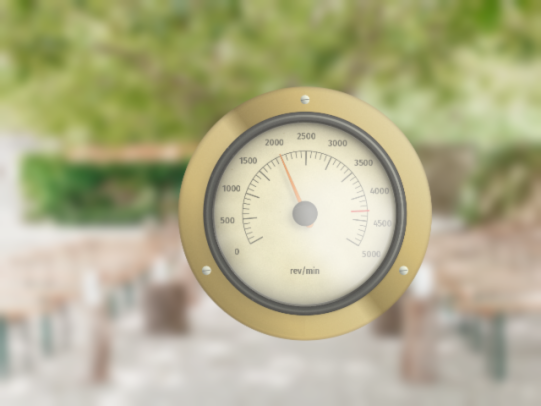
2000 rpm
